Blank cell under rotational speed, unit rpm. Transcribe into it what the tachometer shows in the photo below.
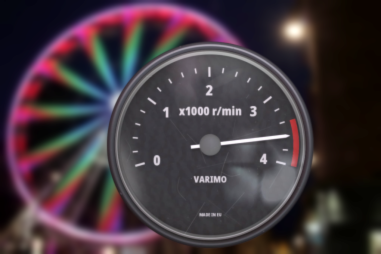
3600 rpm
